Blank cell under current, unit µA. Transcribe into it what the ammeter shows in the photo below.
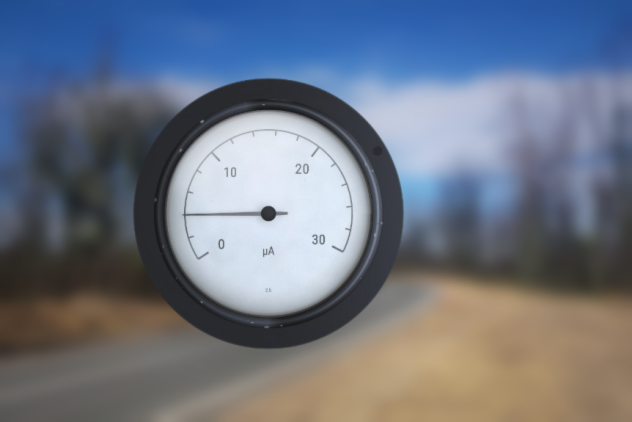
4 µA
